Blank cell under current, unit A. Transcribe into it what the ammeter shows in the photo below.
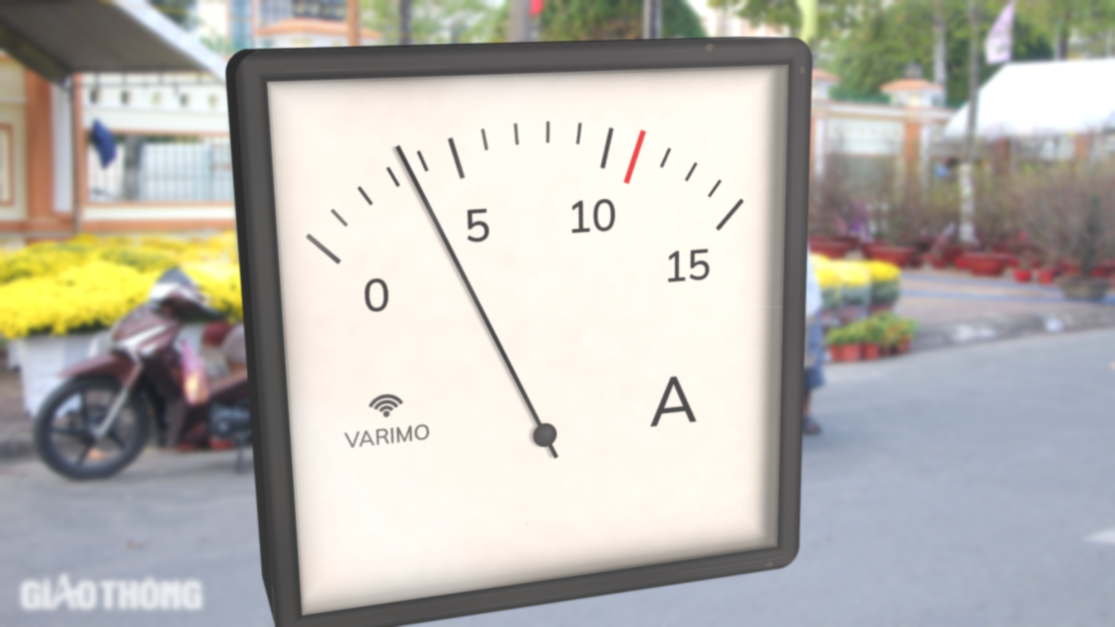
3.5 A
